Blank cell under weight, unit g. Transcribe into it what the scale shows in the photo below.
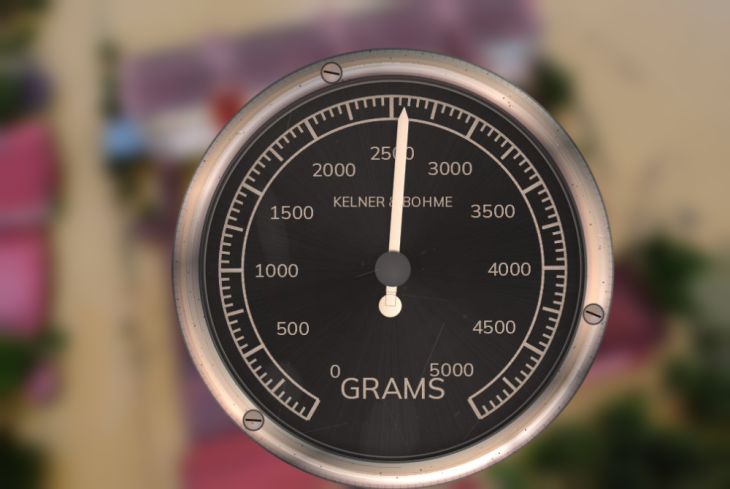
2575 g
